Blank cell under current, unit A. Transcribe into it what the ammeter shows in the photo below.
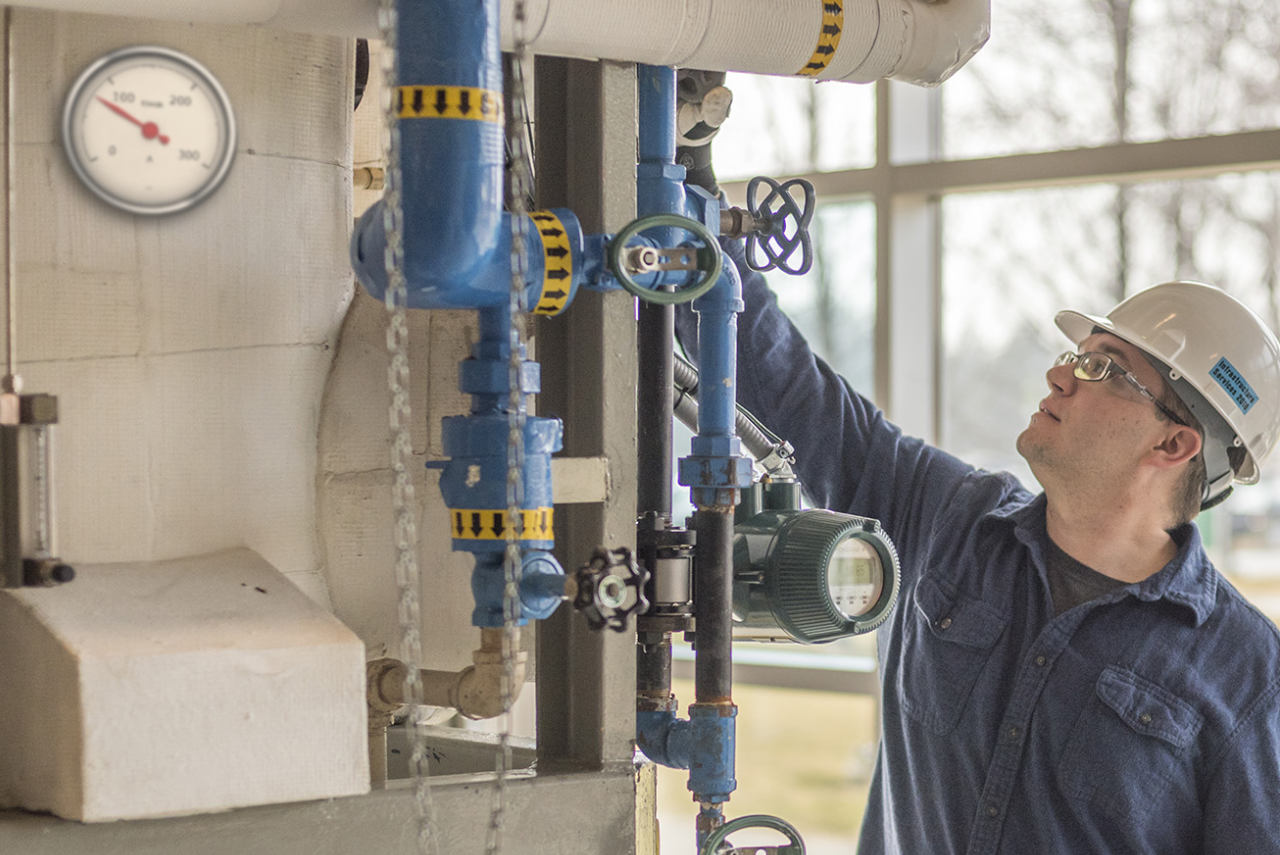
75 A
